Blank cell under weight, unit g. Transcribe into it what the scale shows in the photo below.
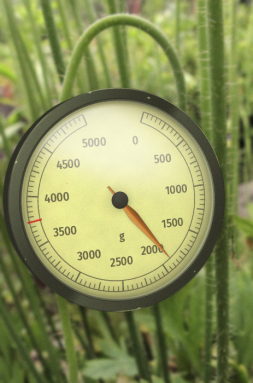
1900 g
